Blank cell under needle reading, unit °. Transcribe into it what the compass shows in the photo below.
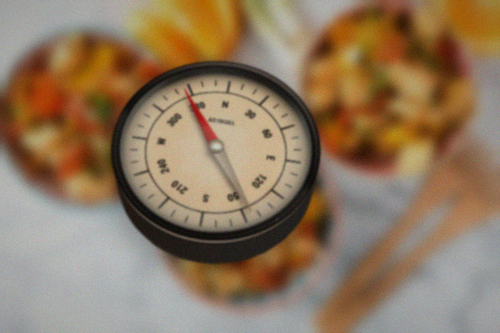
325 °
